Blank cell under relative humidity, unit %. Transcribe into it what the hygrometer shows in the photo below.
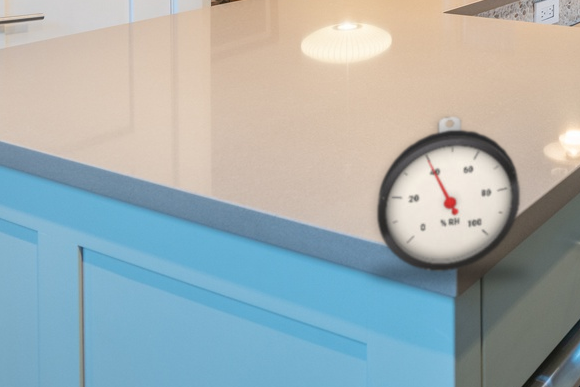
40 %
